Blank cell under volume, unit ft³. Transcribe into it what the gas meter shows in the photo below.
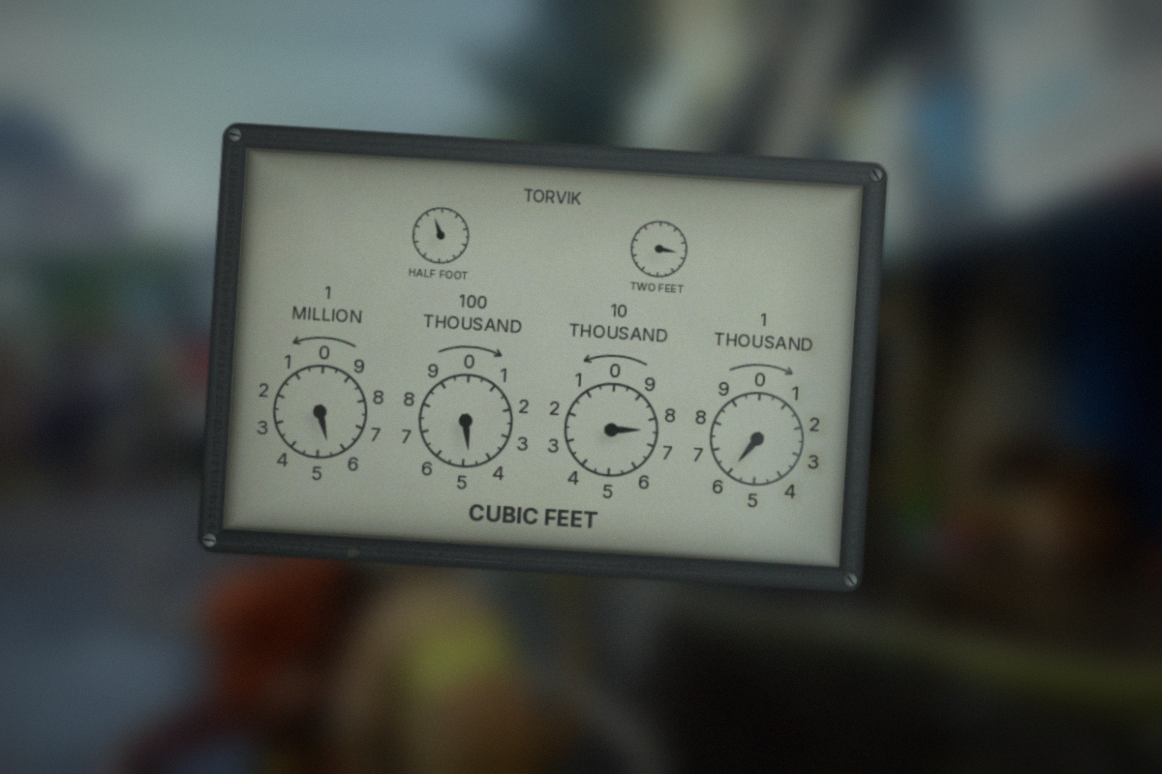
547600 ft³
